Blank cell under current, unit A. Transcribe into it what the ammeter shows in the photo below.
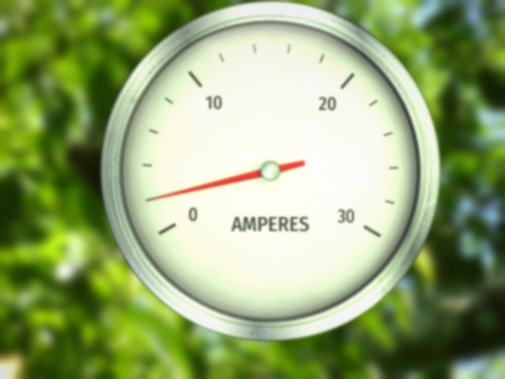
2 A
